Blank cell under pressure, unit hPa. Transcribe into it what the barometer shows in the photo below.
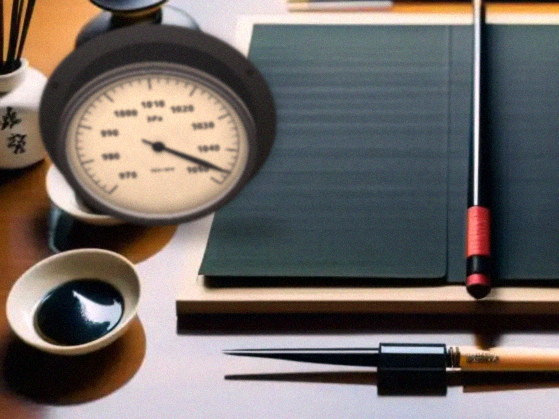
1046 hPa
